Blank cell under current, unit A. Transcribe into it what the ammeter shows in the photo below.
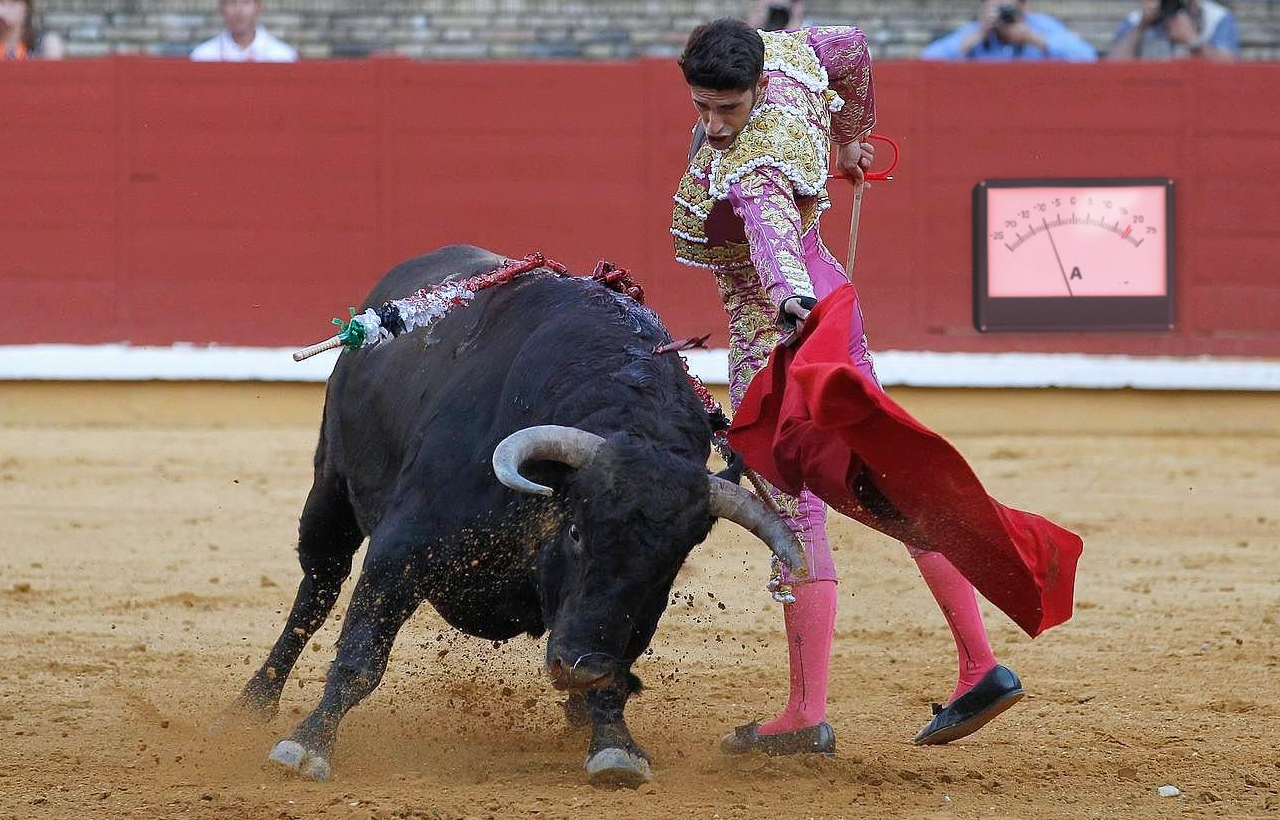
-10 A
